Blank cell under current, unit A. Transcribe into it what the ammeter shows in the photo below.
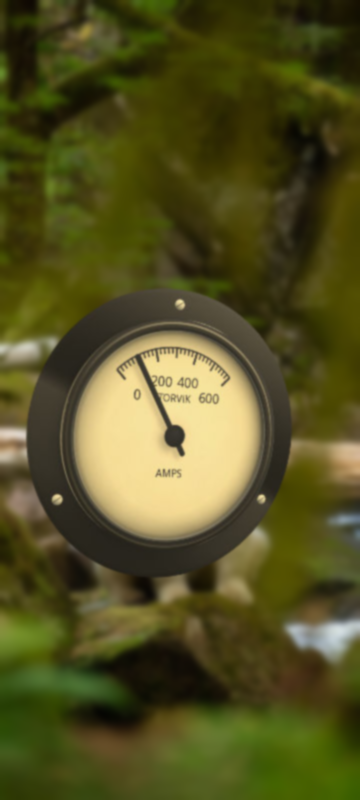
100 A
